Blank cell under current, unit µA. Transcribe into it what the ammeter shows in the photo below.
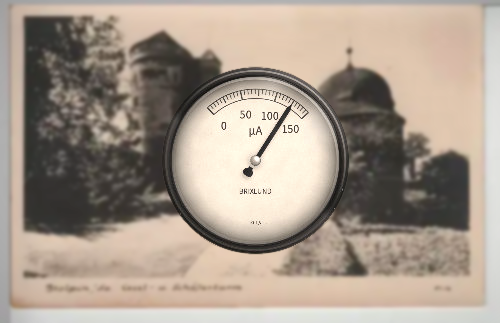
125 µA
